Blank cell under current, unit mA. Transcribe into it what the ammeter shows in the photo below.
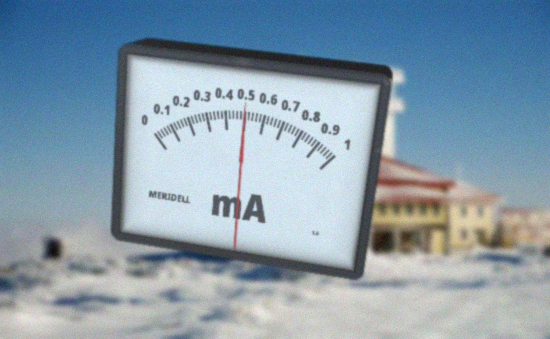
0.5 mA
